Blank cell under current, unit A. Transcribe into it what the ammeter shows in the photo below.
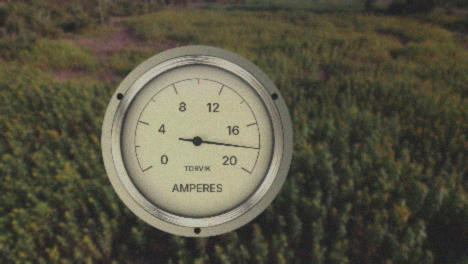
18 A
